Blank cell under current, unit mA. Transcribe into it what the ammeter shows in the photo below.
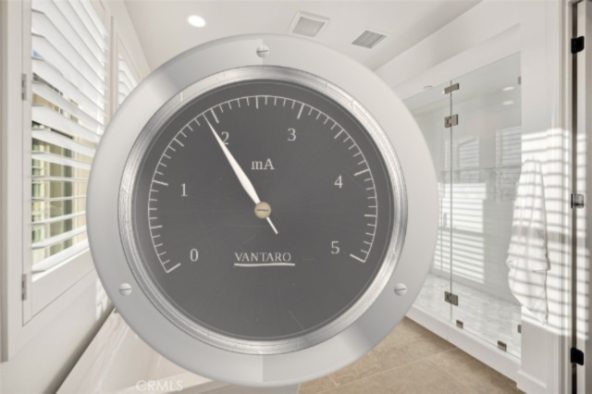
1.9 mA
